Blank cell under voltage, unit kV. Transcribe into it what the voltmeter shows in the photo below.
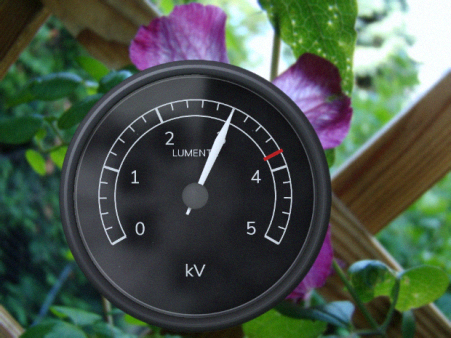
3 kV
